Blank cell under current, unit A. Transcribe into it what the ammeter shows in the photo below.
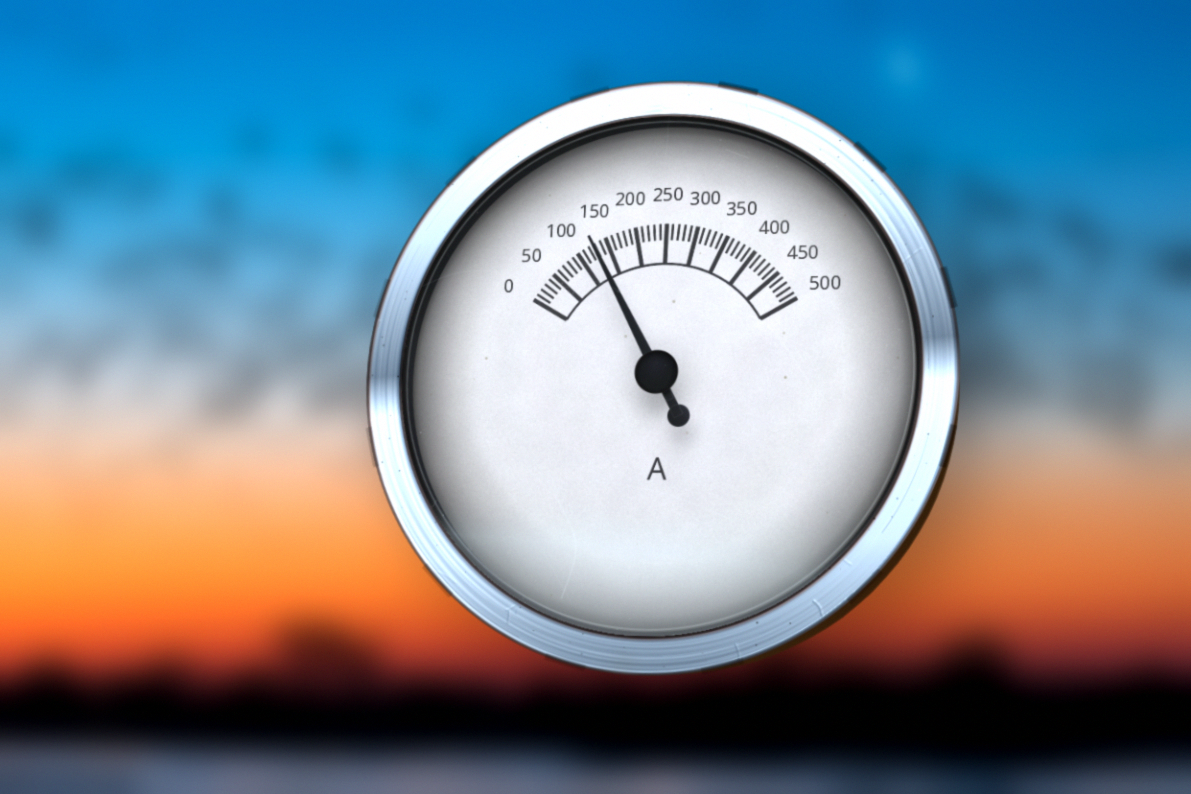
130 A
